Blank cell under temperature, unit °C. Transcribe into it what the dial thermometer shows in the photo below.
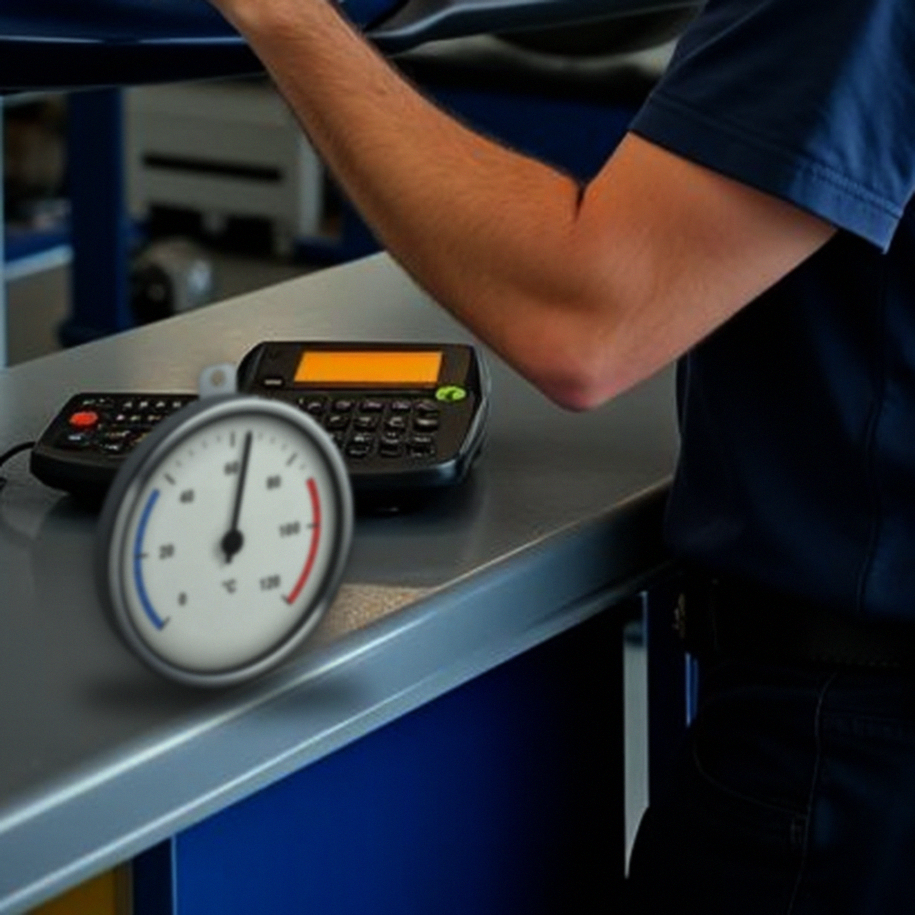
64 °C
